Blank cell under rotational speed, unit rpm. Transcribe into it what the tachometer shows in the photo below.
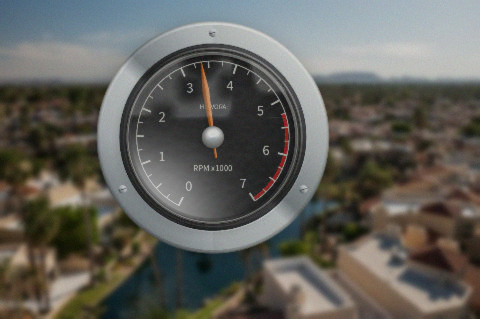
3375 rpm
